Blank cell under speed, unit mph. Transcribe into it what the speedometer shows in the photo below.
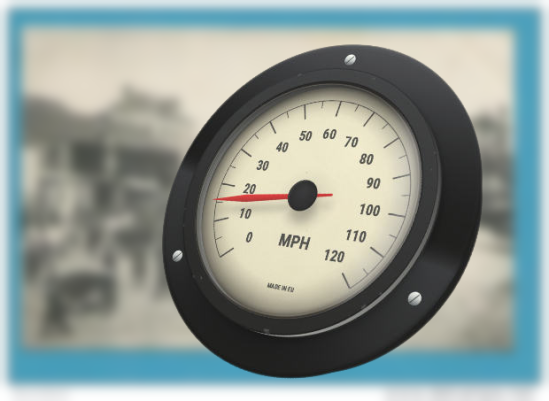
15 mph
